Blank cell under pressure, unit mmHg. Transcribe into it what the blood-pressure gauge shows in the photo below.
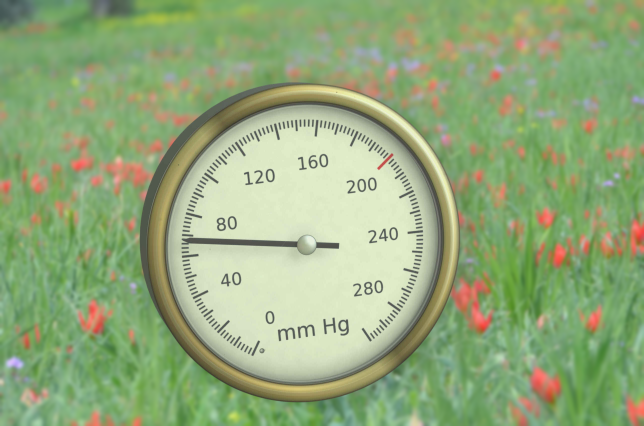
68 mmHg
